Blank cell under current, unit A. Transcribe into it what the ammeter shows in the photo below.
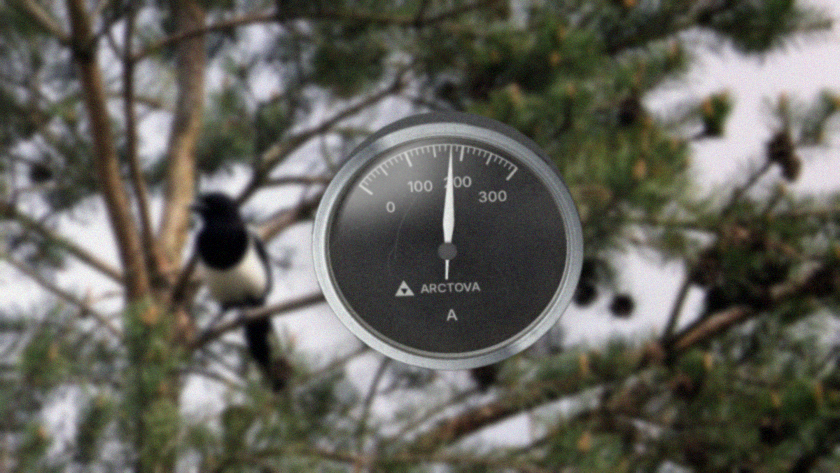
180 A
